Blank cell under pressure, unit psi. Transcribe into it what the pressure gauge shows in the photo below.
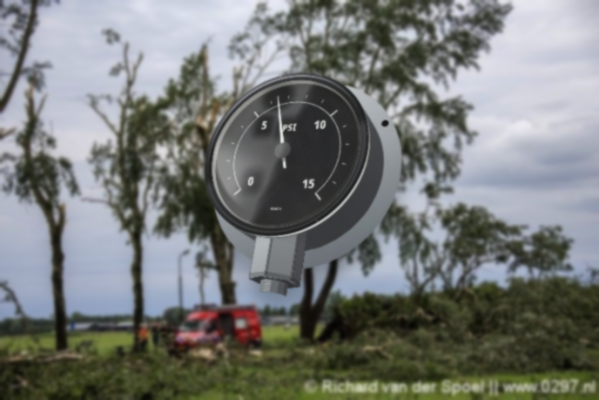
6.5 psi
